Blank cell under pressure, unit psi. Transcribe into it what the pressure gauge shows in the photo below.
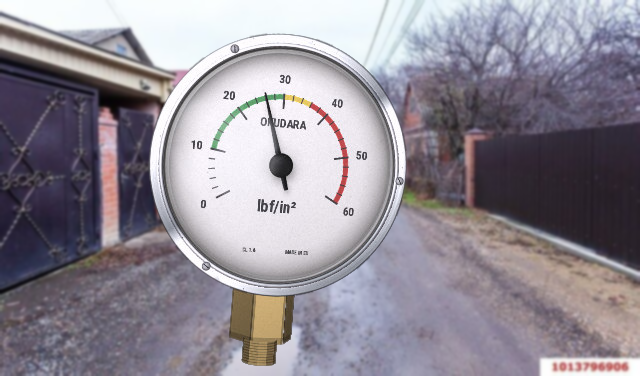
26 psi
